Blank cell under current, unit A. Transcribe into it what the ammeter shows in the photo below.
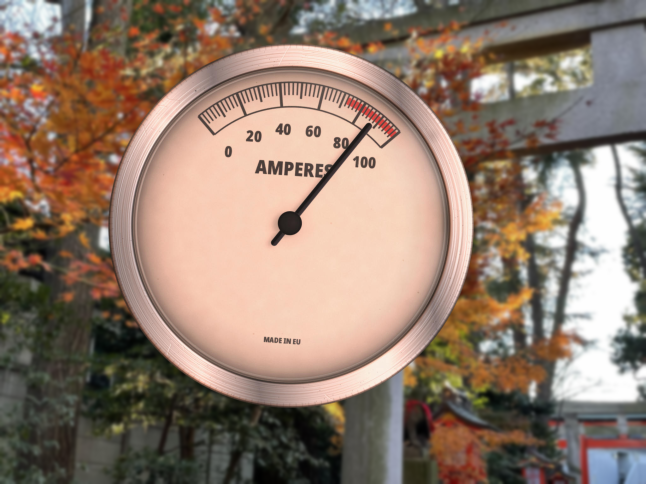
88 A
